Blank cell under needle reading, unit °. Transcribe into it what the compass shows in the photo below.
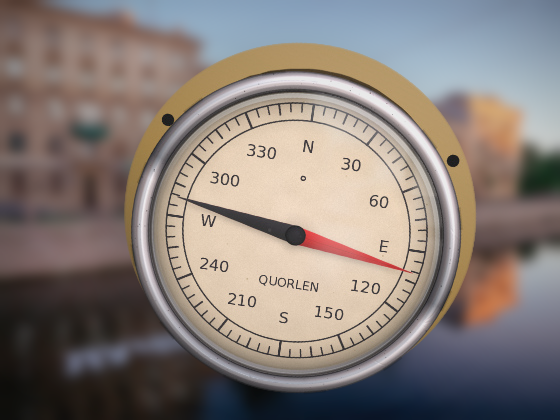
100 °
